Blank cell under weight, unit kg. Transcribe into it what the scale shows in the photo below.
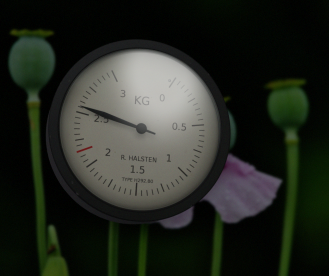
2.55 kg
